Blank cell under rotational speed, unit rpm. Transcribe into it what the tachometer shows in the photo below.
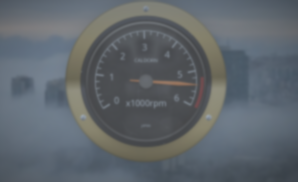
5400 rpm
